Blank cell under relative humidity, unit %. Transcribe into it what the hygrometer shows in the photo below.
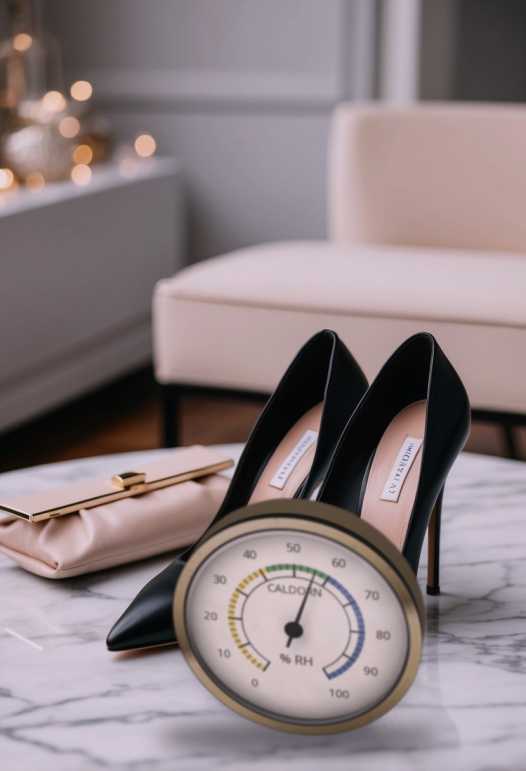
56 %
